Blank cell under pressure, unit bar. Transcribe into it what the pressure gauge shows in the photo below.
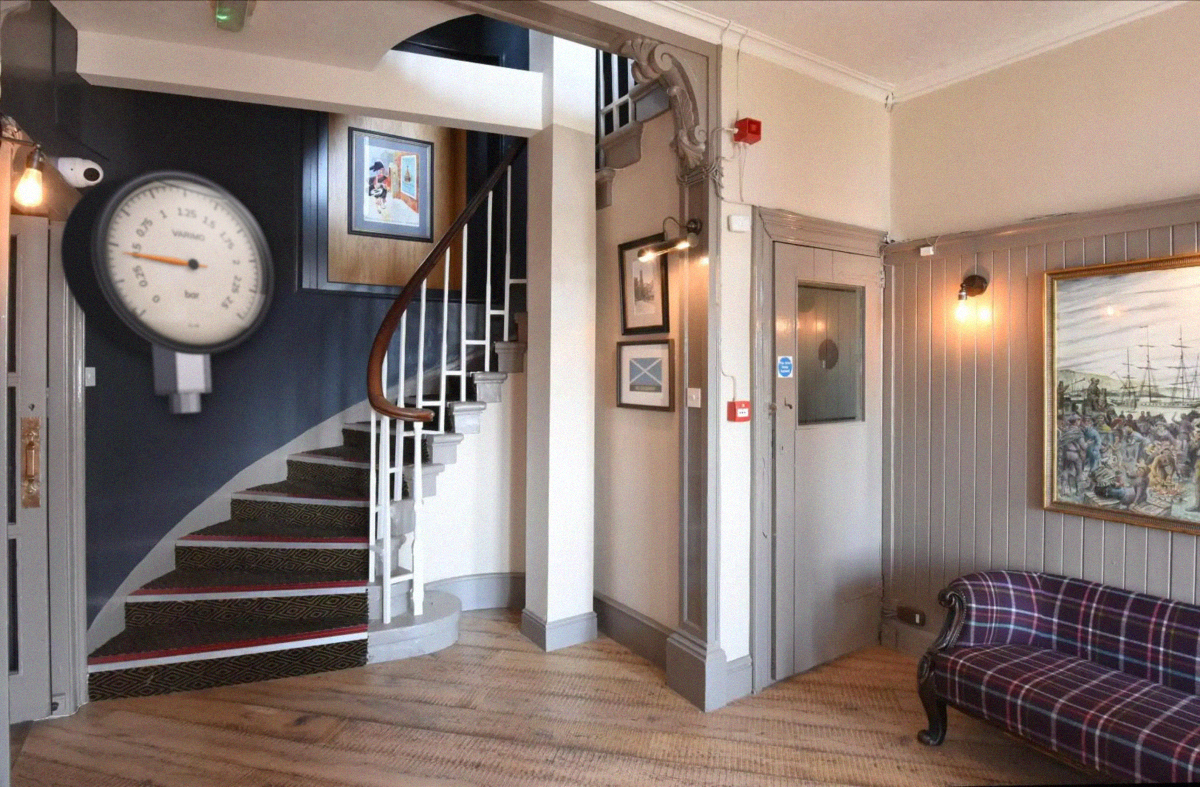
0.45 bar
